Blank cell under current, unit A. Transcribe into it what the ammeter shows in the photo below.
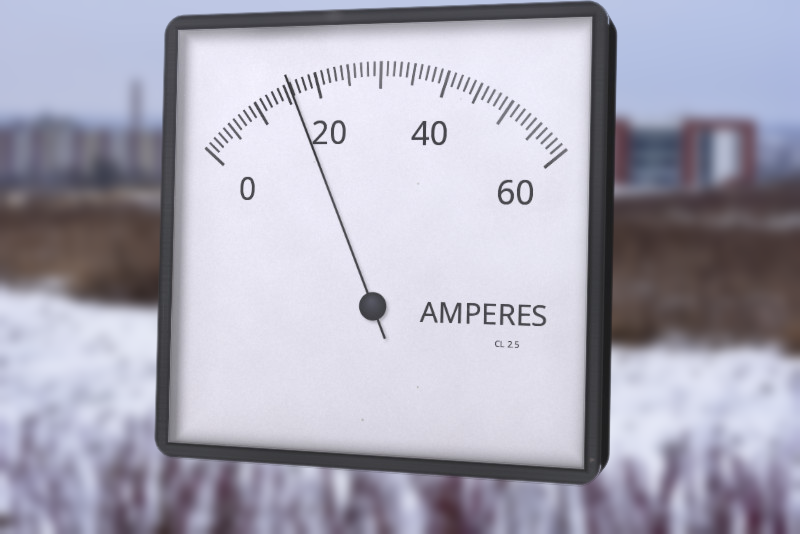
16 A
